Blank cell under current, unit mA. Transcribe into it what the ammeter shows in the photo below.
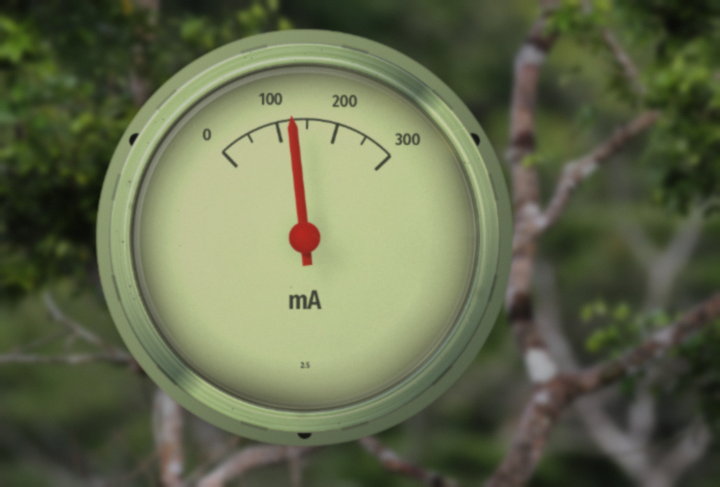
125 mA
